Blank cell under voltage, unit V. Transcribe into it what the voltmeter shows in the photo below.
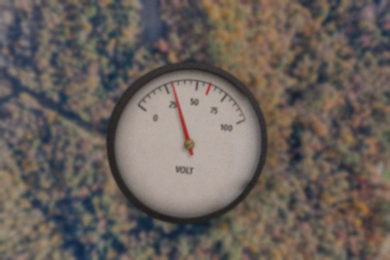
30 V
